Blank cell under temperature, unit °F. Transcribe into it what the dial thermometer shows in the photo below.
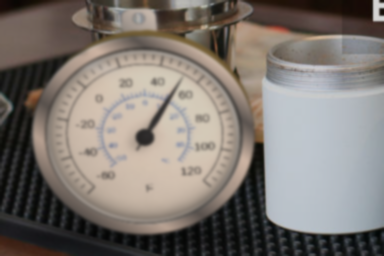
52 °F
